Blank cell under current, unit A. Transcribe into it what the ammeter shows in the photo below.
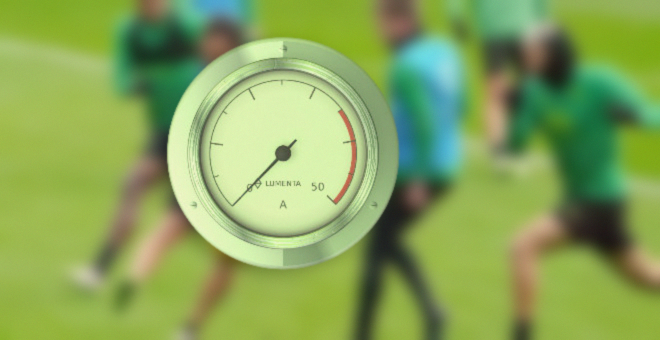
0 A
